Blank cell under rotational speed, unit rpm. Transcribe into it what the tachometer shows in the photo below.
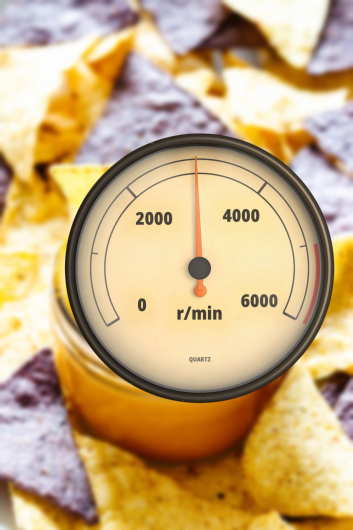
3000 rpm
